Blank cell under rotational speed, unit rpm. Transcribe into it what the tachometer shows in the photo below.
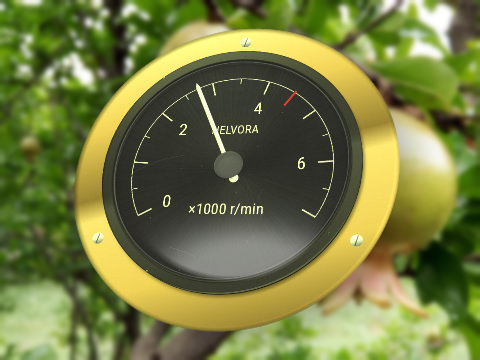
2750 rpm
